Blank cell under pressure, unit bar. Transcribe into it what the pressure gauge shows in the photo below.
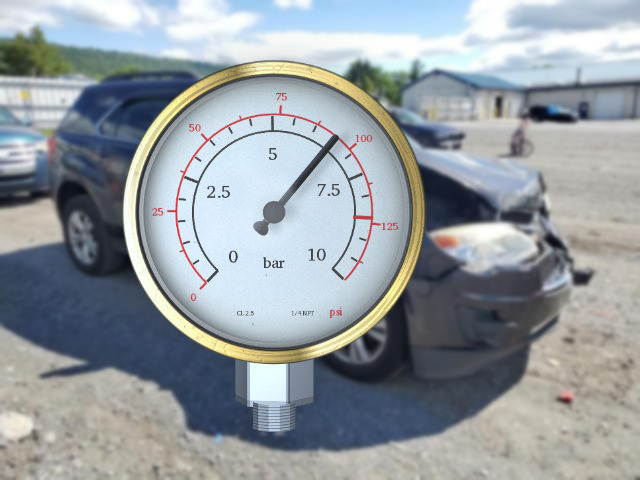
6.5 bar
